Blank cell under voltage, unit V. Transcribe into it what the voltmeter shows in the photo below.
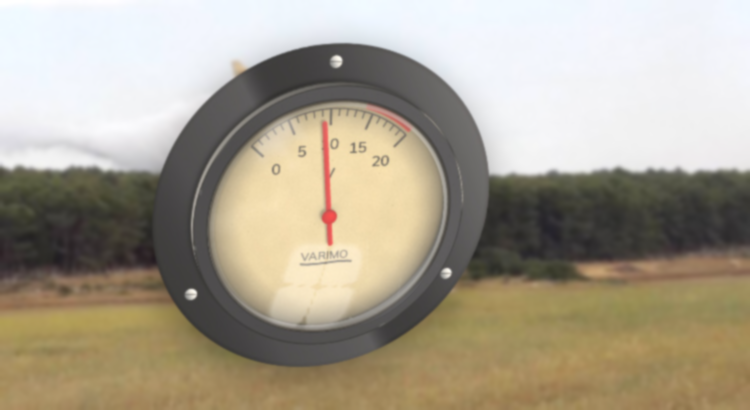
9 V
